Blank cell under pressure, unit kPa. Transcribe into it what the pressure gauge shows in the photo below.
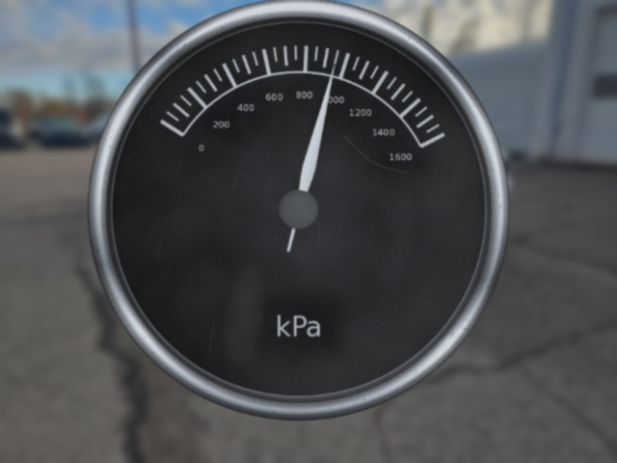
950 kPa
